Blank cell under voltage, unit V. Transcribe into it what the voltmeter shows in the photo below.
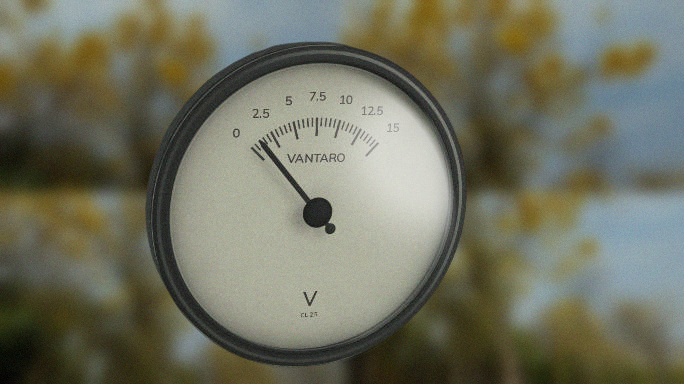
1 V
